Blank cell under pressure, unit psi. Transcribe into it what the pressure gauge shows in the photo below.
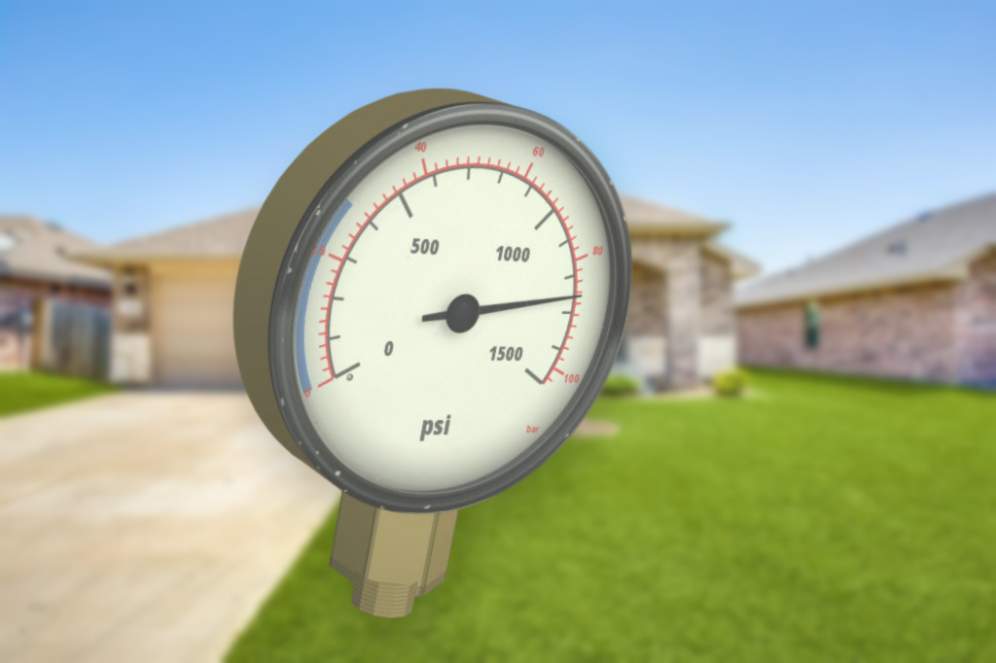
1250 psi
